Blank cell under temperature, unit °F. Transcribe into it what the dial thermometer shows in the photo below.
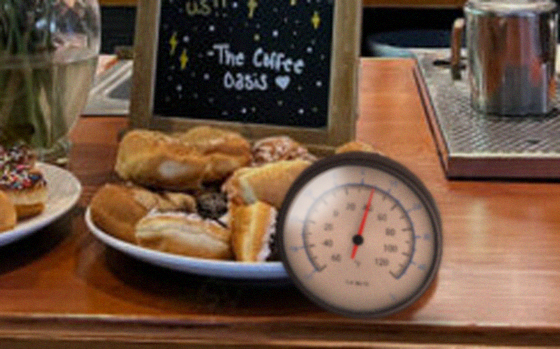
40 °F
